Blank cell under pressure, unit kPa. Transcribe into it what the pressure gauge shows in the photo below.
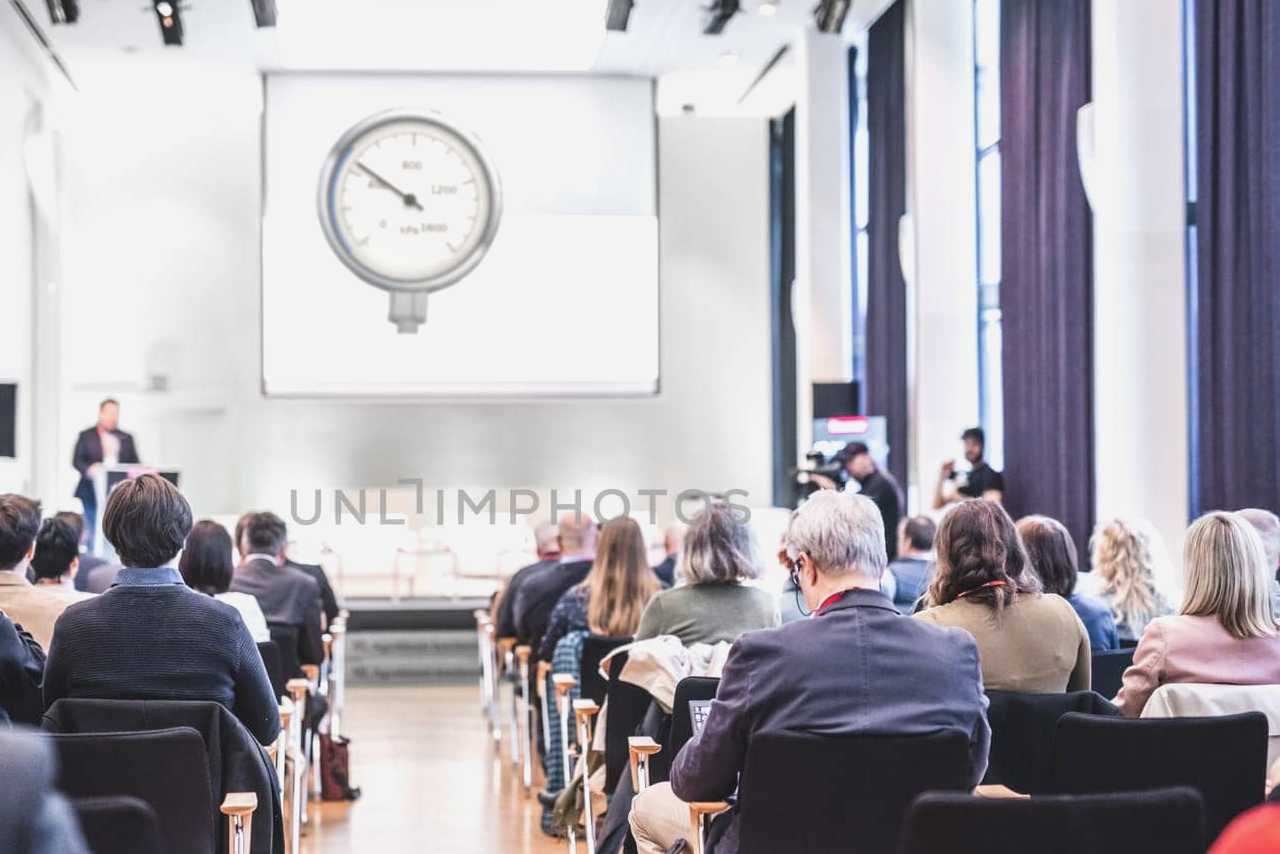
450 kPa
